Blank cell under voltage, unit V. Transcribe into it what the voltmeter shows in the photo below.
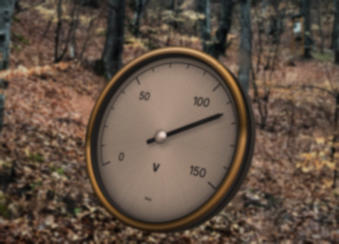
115 V
